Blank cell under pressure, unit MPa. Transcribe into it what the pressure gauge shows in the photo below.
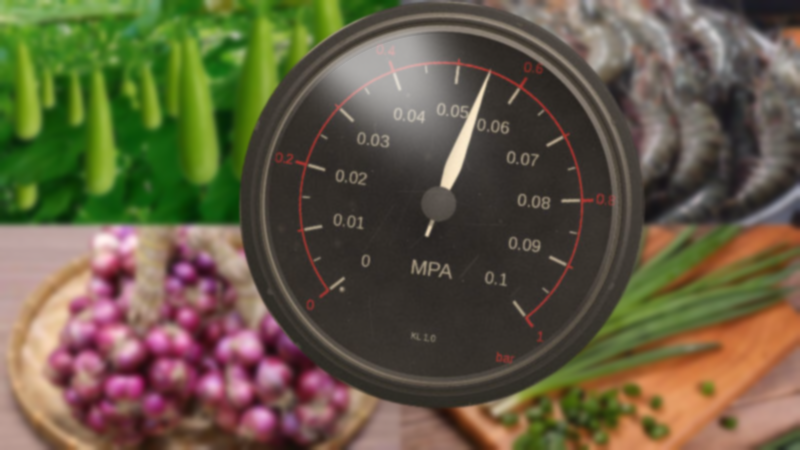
0.055 MPa
